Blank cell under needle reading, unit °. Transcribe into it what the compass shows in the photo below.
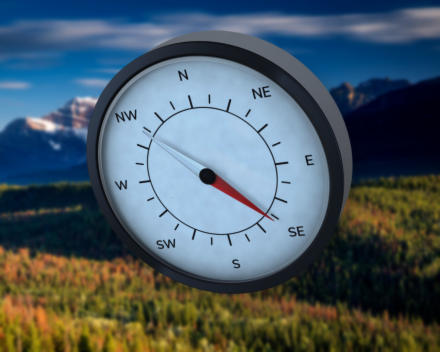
135 °
